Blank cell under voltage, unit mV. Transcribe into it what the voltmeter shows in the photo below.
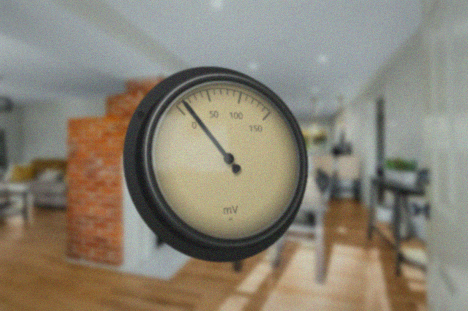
10 mV
